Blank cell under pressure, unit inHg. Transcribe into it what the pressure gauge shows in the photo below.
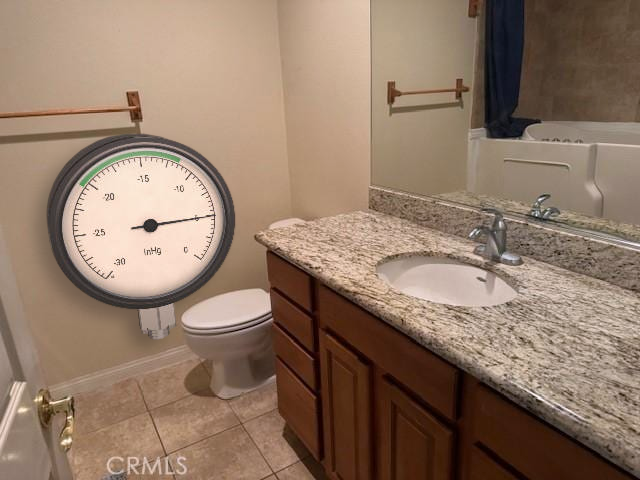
-5 inHg
